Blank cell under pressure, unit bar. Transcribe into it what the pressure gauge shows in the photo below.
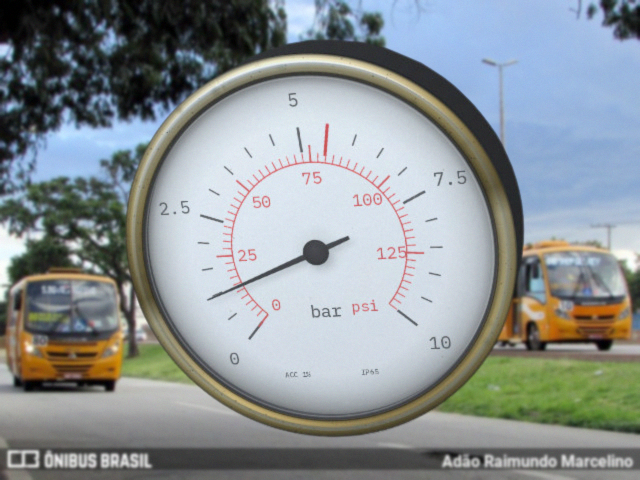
1 bar
